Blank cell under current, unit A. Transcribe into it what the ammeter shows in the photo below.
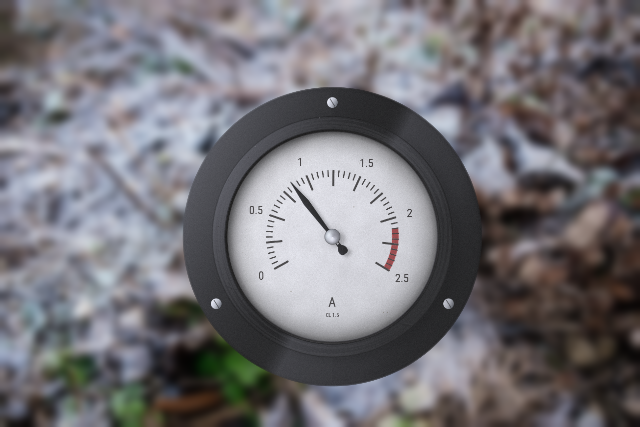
0.85 A
